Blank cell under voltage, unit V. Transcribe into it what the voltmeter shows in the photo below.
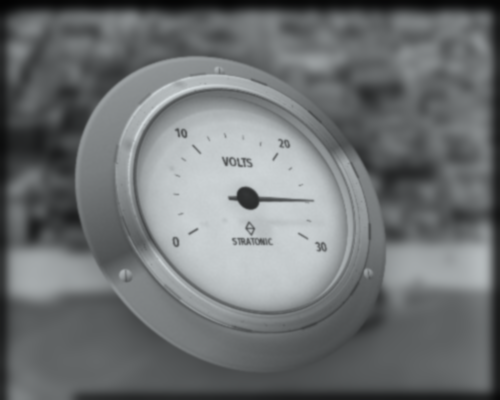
26 V
